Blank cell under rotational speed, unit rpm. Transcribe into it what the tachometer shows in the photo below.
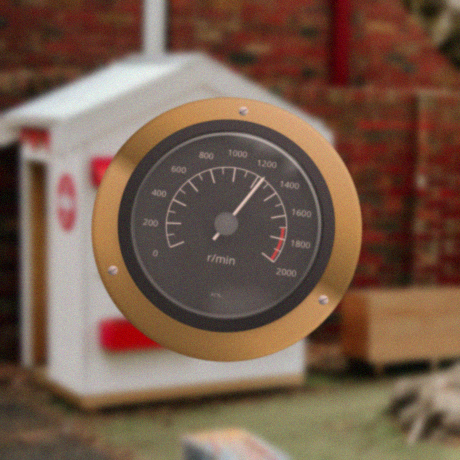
1250 rpm
